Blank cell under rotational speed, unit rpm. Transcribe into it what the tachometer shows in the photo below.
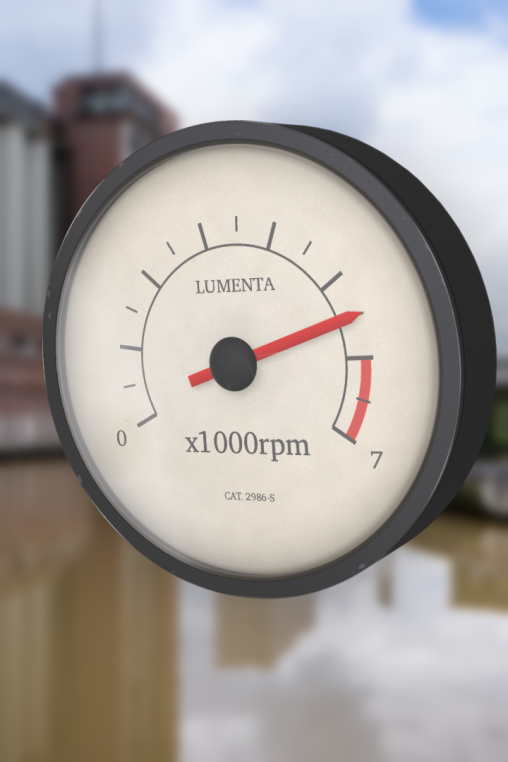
5500 rpm
